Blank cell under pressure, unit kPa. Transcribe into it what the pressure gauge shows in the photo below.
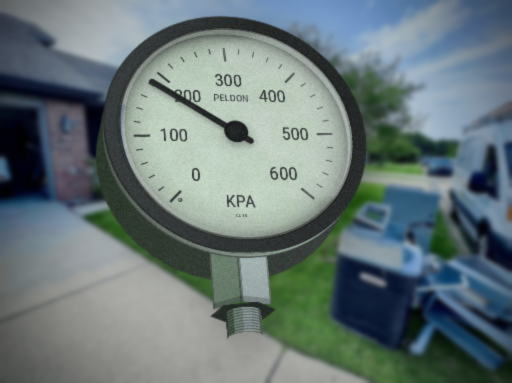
180 kPa
